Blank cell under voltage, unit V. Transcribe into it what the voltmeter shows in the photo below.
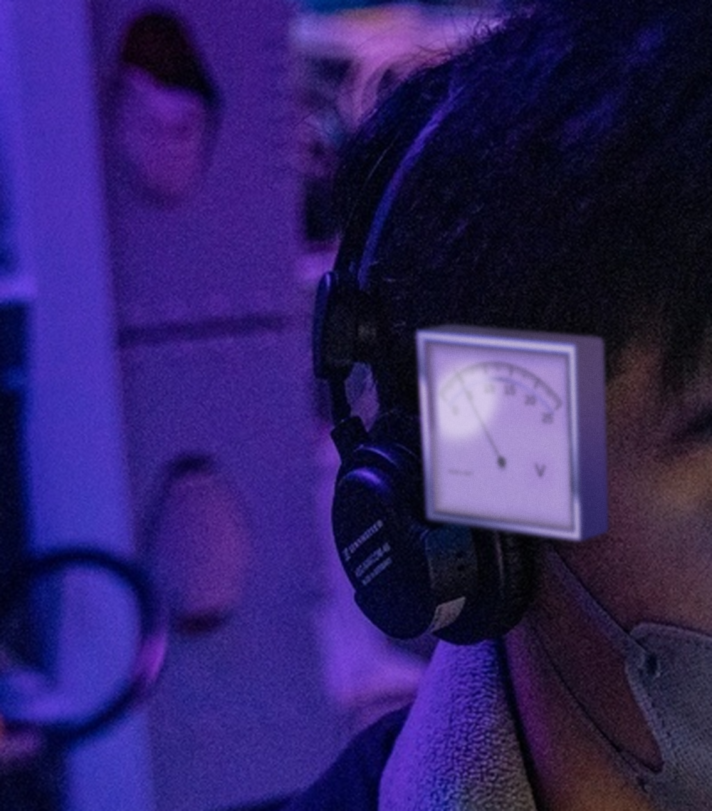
5 V
